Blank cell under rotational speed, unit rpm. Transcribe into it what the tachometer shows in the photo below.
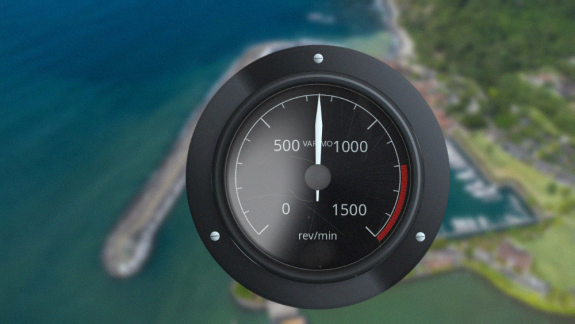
750 rpm
